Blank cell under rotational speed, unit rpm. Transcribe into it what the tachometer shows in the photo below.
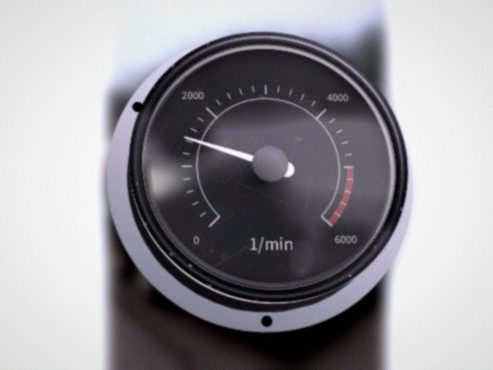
1400 rpm
